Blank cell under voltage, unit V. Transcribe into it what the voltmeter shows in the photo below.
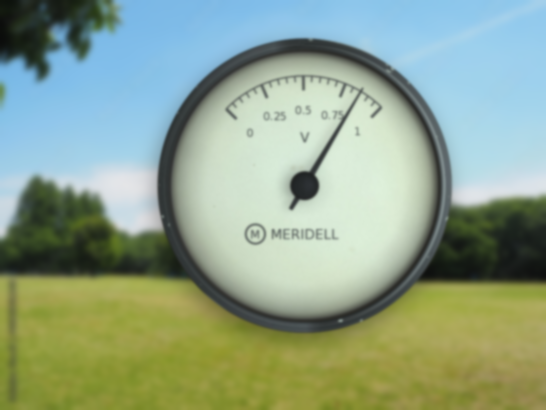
0.85 V
